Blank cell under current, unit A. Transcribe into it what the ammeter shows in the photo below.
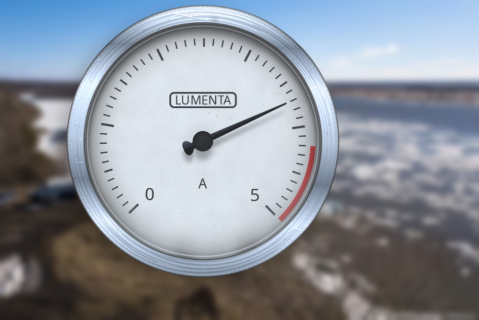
3.7 A
